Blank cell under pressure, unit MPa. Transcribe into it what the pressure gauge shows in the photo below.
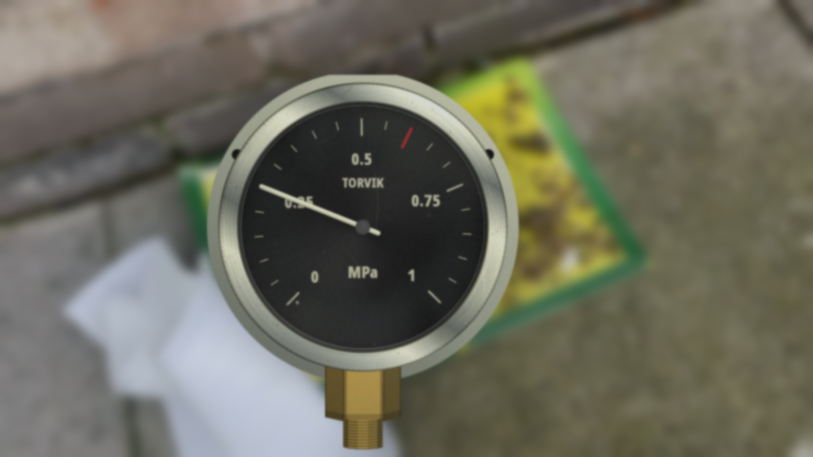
0.25 MPa
